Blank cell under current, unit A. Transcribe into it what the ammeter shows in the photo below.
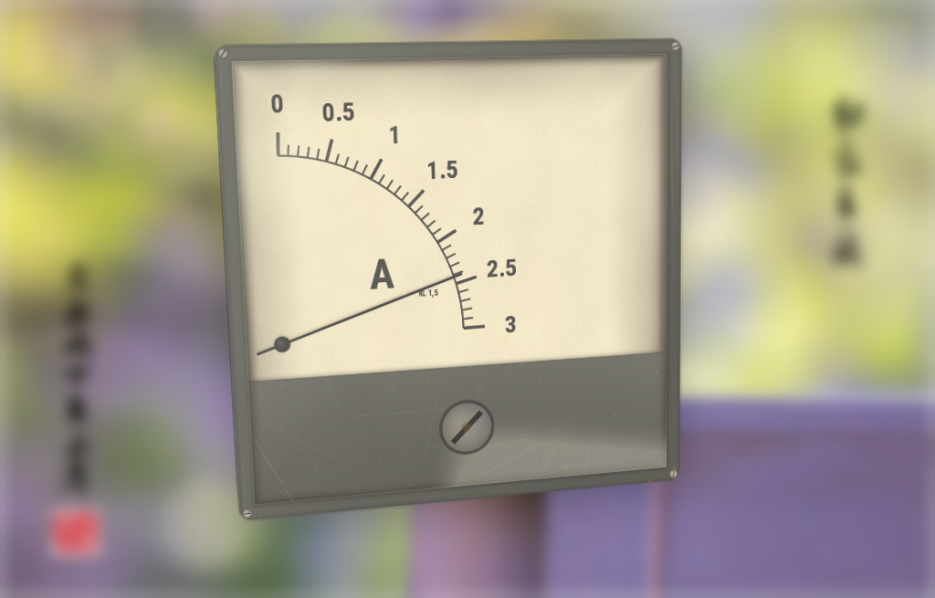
2.4 A
